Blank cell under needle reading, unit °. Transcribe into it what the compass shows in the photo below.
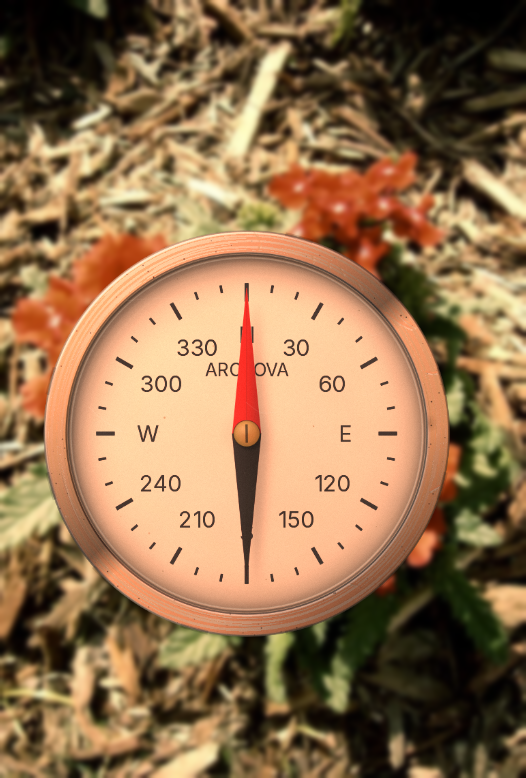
0 °
